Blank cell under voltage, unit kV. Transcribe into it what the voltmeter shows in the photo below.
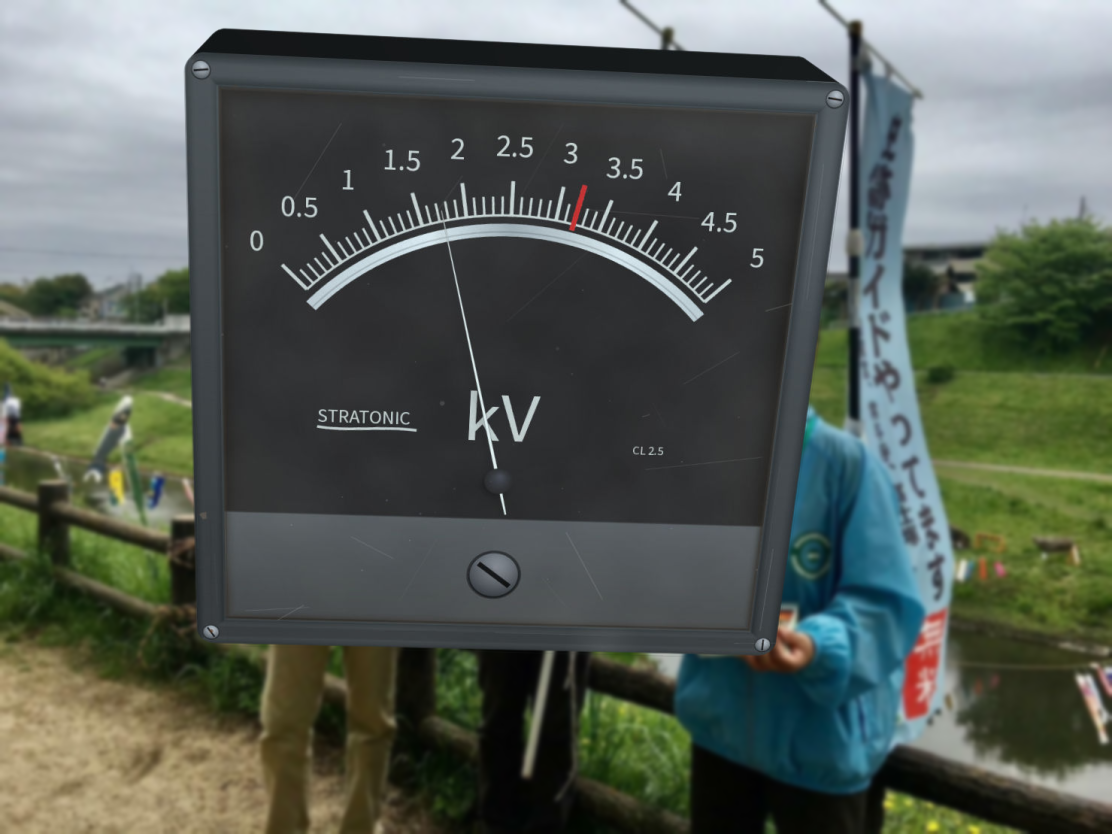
1.75 kV
